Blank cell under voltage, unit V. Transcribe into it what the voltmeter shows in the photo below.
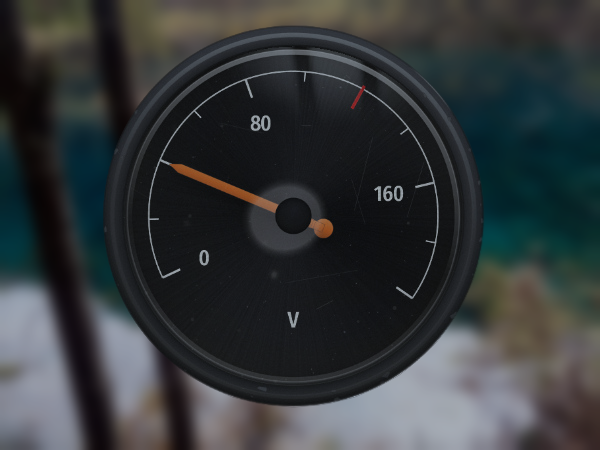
40 V
